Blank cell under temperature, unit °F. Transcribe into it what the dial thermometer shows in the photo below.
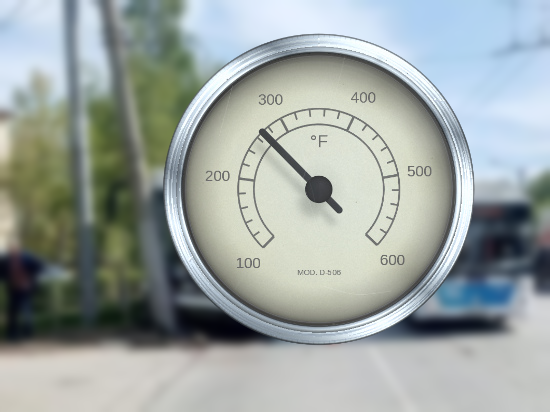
270 °F
